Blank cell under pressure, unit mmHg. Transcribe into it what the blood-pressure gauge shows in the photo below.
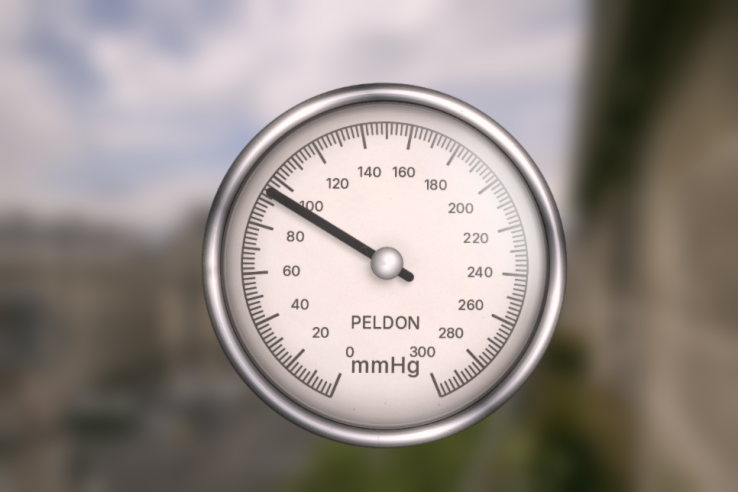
94 mmHg
